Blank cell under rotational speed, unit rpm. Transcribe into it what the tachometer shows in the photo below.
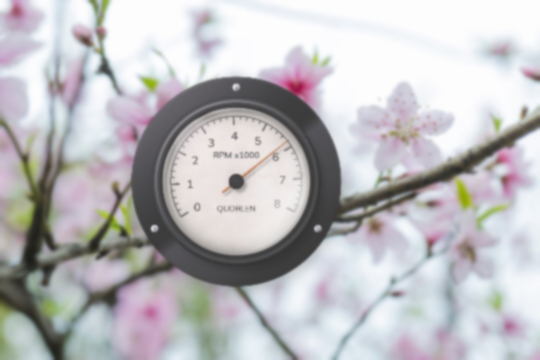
5800 rpm
